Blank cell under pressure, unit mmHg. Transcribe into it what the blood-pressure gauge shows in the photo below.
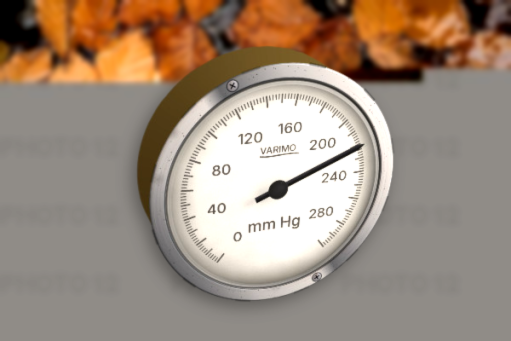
220 mmHg
